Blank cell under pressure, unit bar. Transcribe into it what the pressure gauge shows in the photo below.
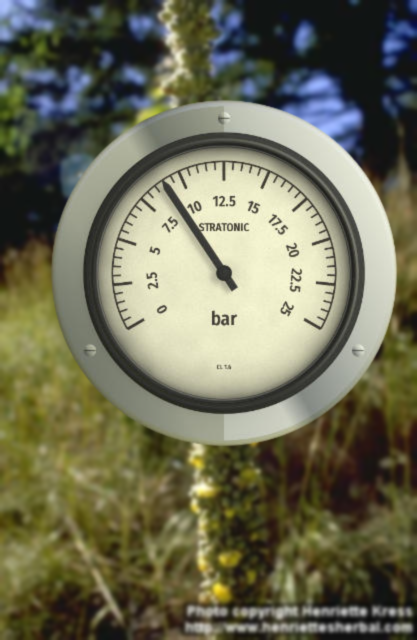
9 bar
